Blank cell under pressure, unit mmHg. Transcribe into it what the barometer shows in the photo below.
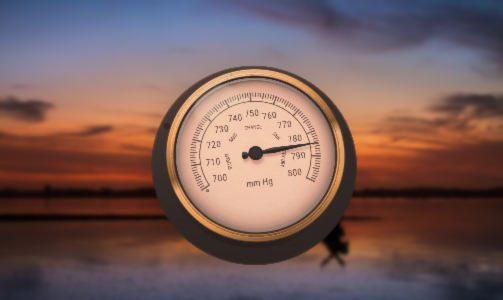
785 mmHg
